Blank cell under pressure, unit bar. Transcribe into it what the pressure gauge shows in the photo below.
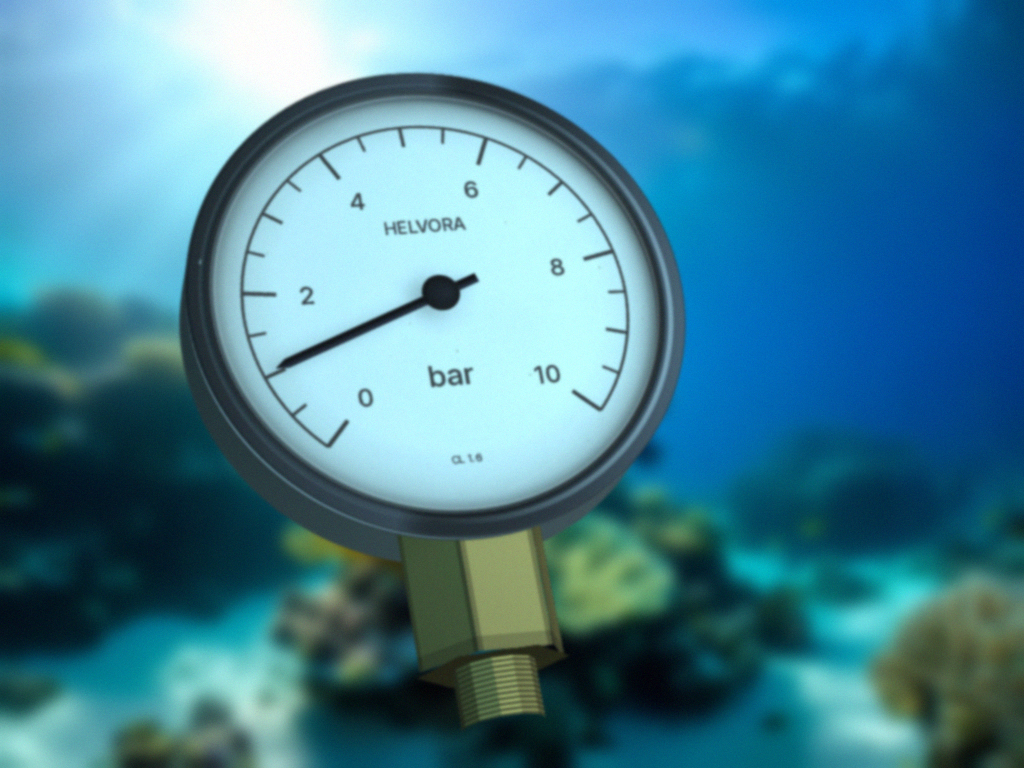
1 bar
